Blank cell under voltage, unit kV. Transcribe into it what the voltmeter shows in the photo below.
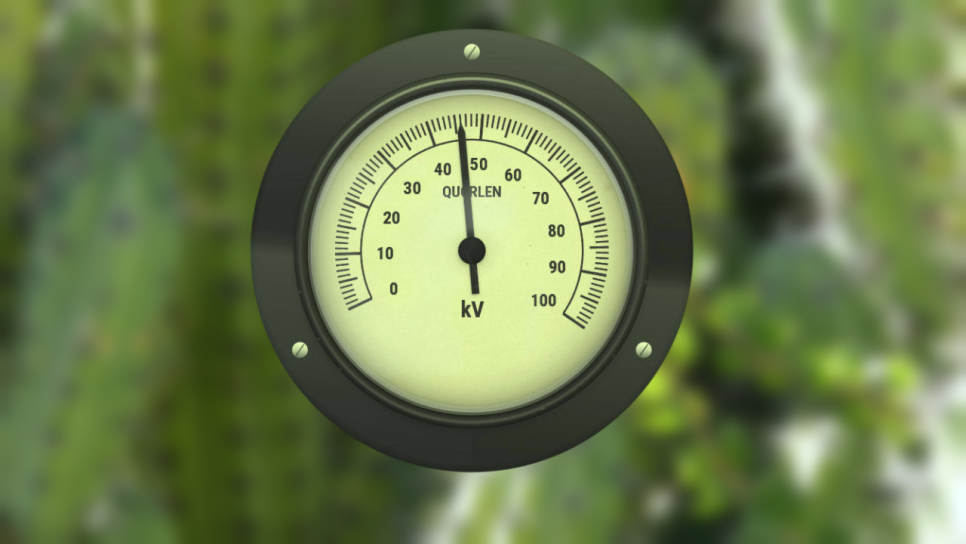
46 kV
